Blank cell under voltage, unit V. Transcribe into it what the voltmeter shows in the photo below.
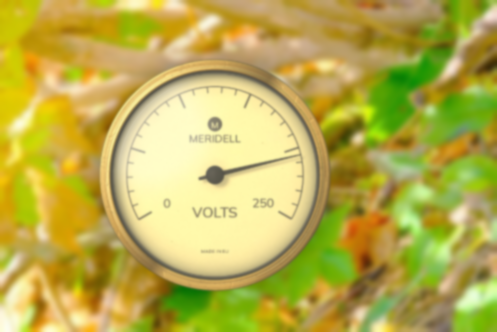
205 V
